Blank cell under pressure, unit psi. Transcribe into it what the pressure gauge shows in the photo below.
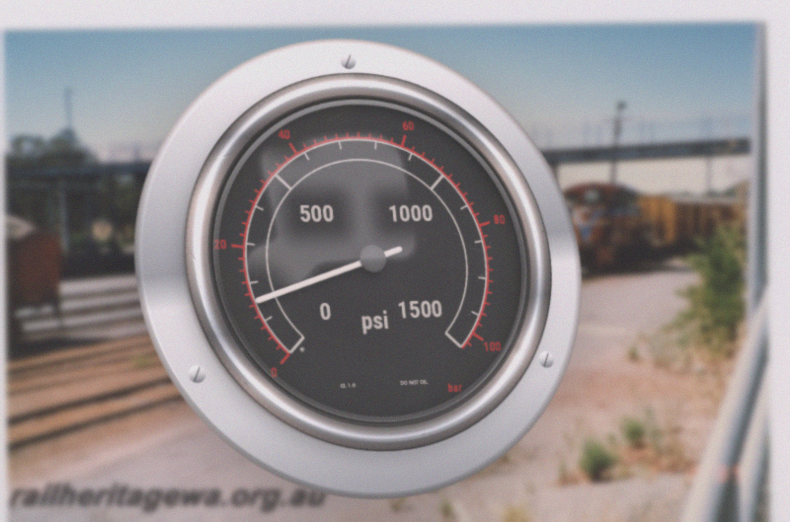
150 psi
